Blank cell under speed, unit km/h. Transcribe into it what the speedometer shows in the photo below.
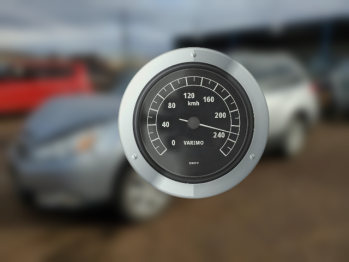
230 km/h
